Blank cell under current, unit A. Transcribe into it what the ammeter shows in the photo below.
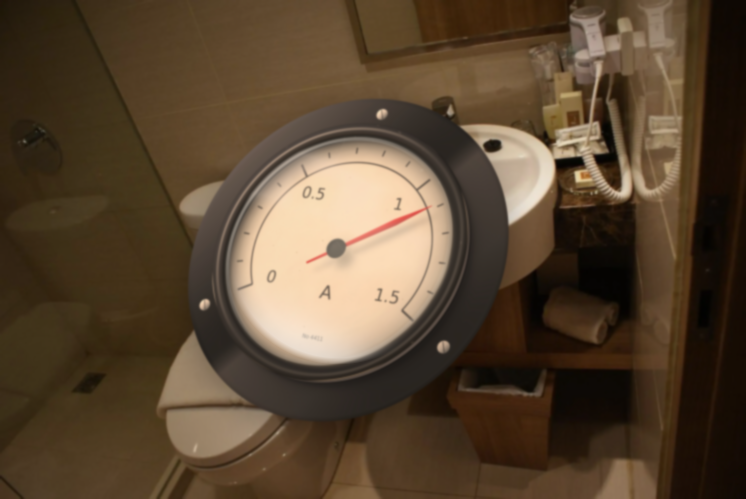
1.1 A
